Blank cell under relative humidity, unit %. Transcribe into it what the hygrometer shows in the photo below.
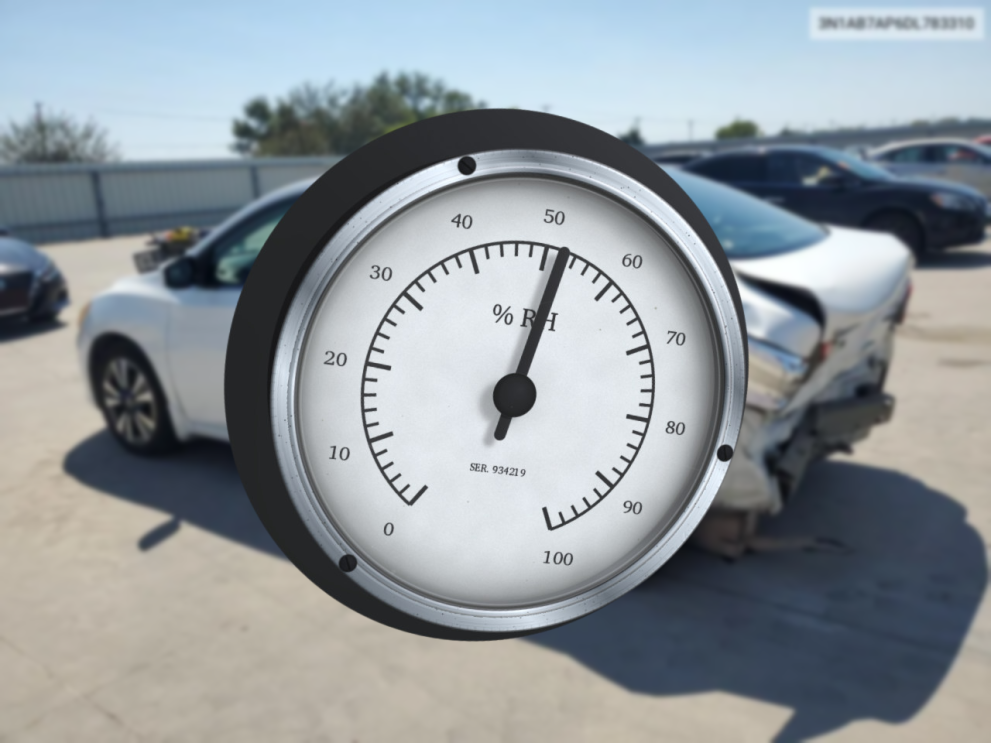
52 %
